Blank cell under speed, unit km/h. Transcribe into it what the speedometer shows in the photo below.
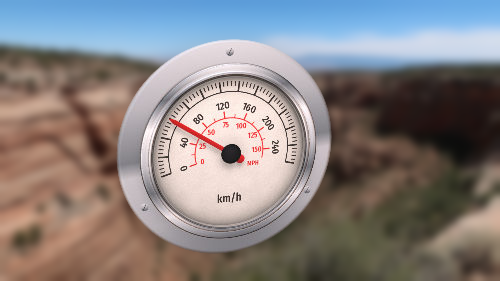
60 km/h
